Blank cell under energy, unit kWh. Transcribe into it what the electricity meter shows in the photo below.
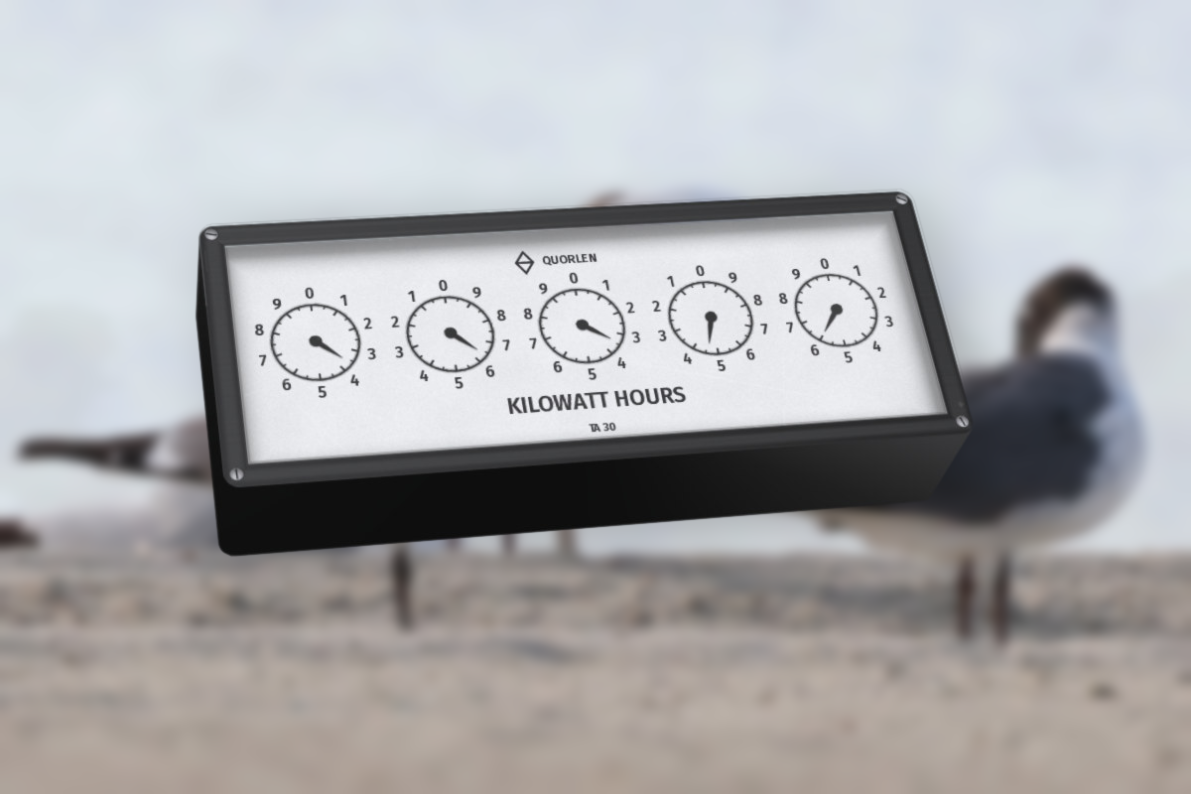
36346 kWh
